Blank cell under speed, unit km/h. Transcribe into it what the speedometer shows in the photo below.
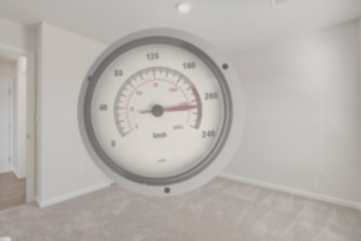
210 km/h
